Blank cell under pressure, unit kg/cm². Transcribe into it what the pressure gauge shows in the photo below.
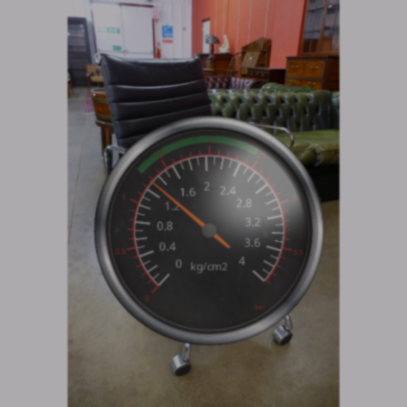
1.3 kg/cm²
